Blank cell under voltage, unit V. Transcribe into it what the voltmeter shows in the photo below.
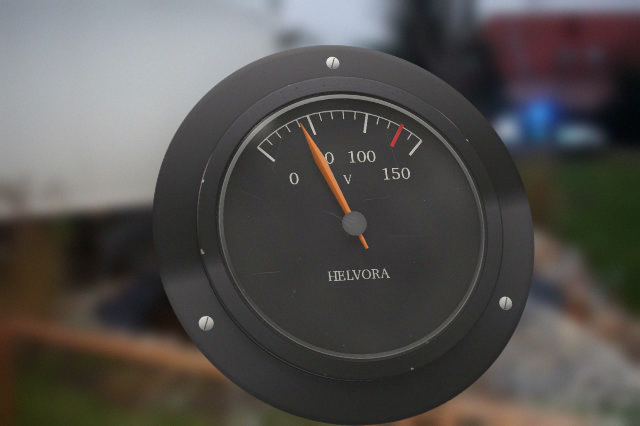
40 V
